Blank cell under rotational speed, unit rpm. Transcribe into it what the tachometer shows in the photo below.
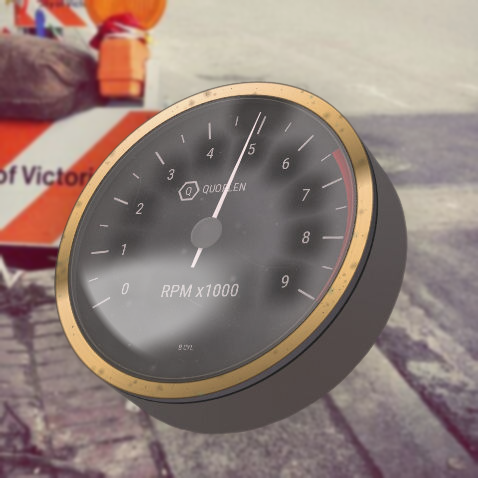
5000 rpm
